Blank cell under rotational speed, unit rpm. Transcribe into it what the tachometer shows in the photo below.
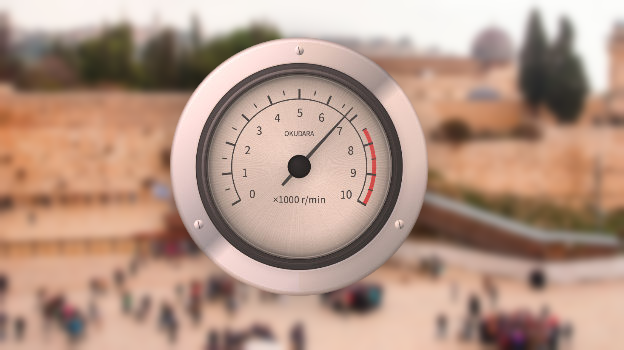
6750 rpm
